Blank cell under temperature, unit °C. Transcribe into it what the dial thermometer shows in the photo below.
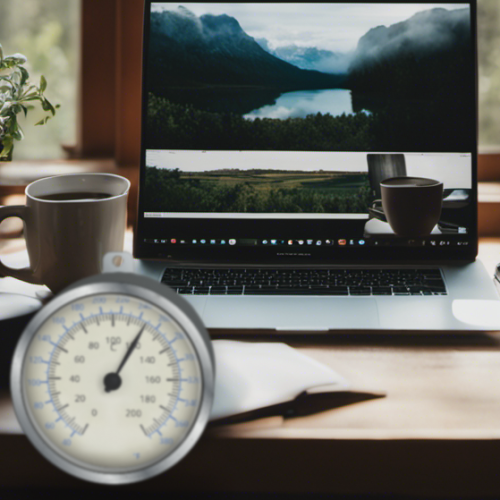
120 °C
